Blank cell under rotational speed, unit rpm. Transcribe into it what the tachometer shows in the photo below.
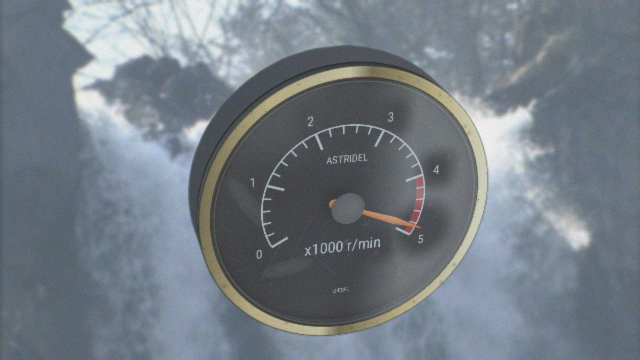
4800 rpm
